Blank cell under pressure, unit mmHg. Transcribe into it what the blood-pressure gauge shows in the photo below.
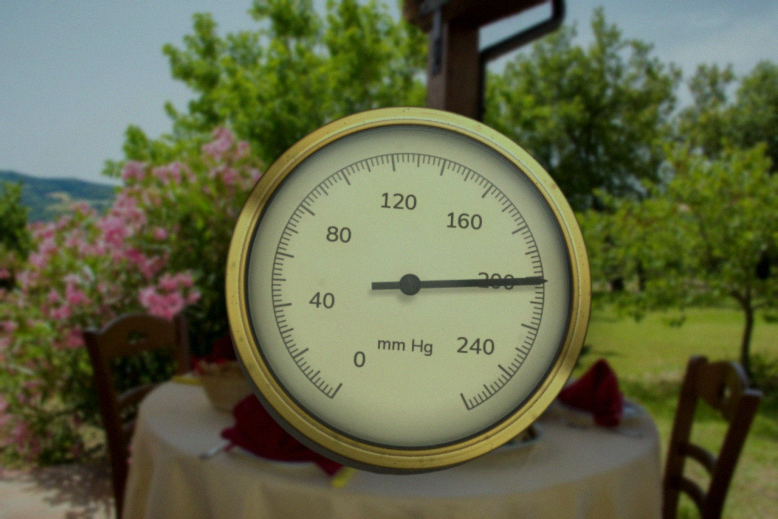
202 mmHg
